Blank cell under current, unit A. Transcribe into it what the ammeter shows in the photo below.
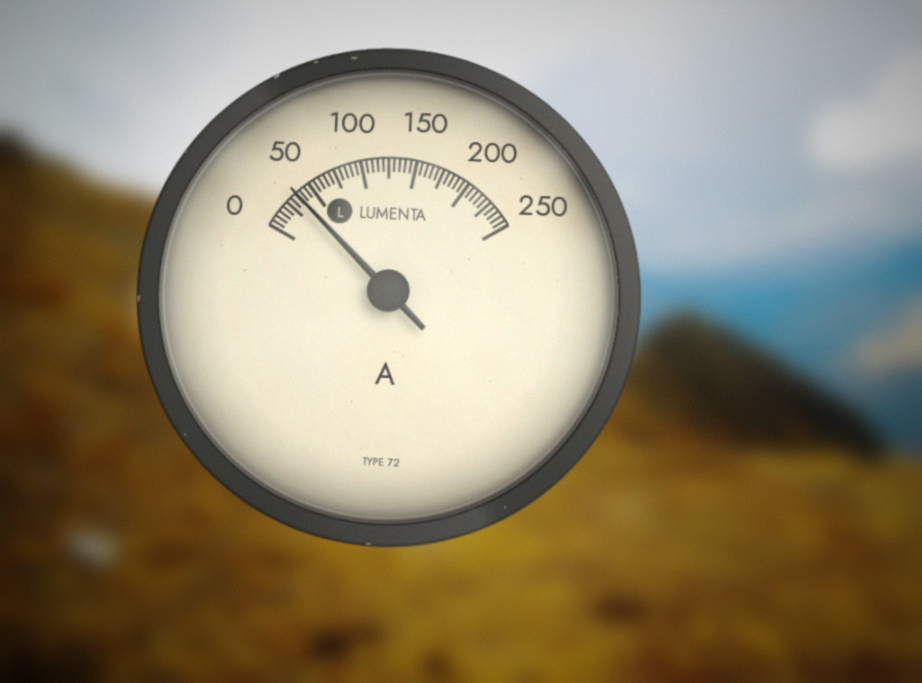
35 A
